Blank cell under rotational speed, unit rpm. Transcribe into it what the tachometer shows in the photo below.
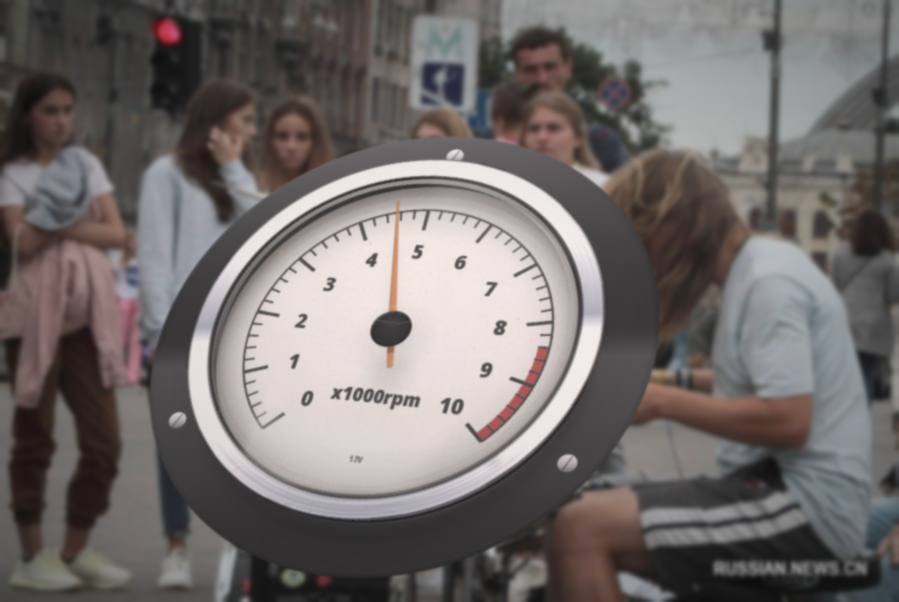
4600 rpm
